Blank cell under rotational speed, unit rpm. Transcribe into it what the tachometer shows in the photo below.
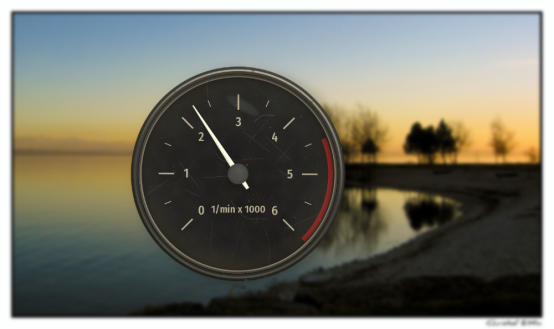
2250 rpm
